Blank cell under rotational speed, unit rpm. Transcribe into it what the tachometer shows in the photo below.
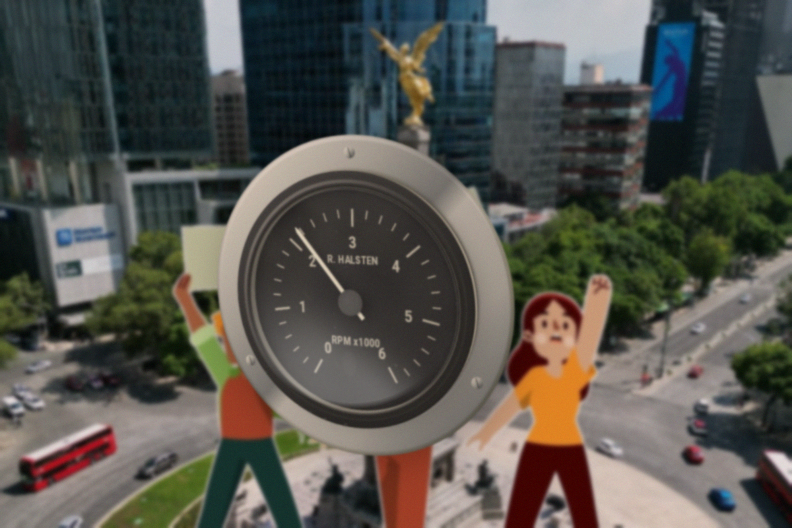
2200 rpm
